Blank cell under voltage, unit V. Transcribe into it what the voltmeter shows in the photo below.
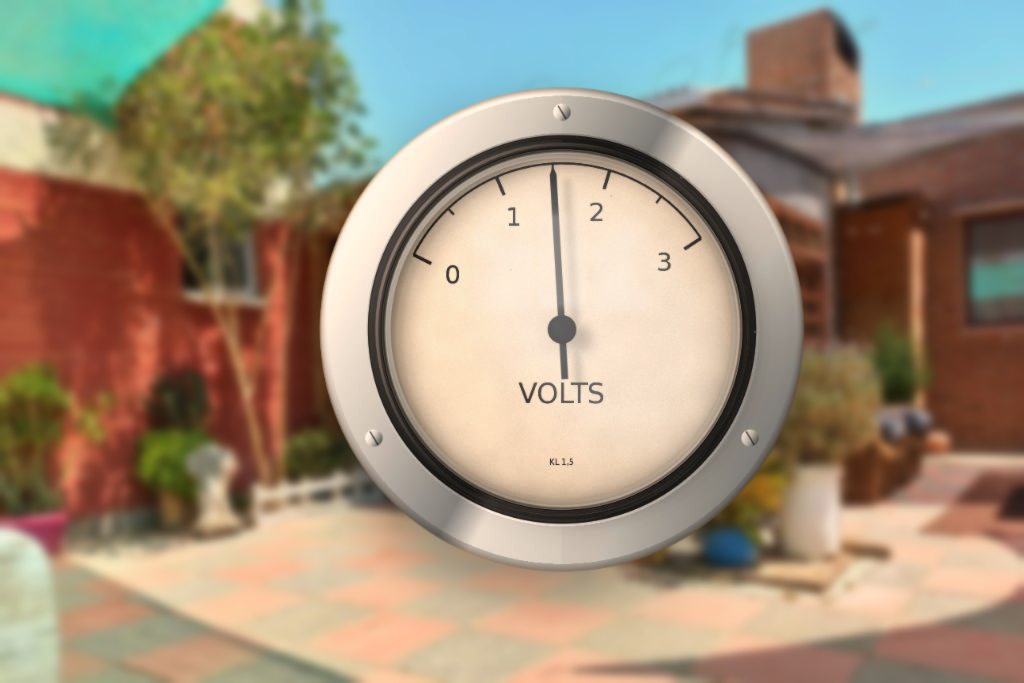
1.5 V
